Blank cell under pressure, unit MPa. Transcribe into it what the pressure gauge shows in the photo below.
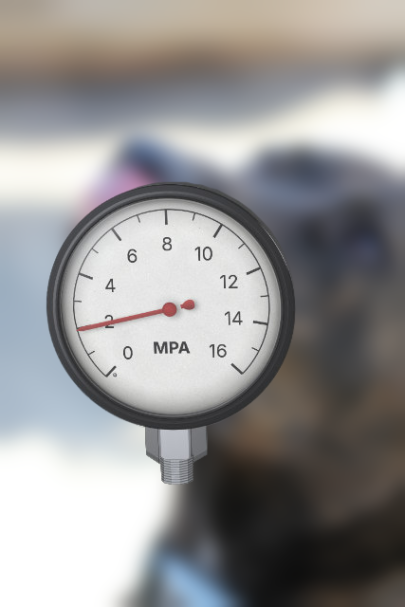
2 MPa
